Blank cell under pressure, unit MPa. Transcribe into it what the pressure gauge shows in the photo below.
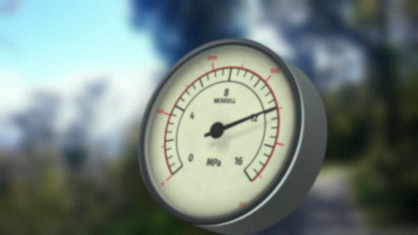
12 MPa
